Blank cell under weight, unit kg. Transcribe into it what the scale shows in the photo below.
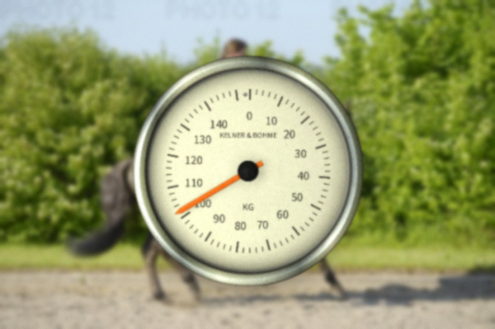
102 kg
